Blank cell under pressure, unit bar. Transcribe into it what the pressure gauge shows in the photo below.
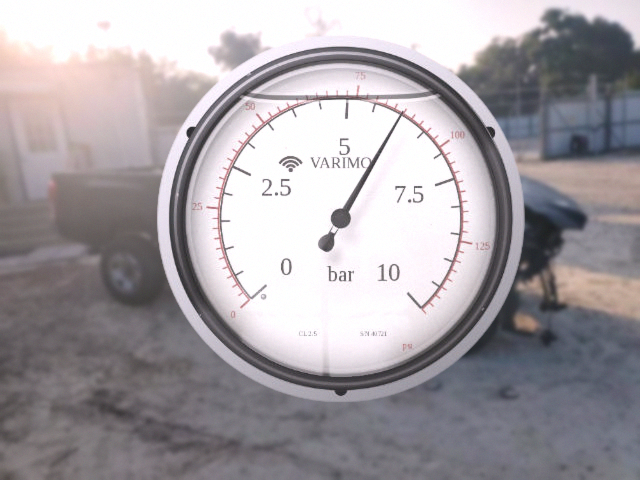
6 bar
